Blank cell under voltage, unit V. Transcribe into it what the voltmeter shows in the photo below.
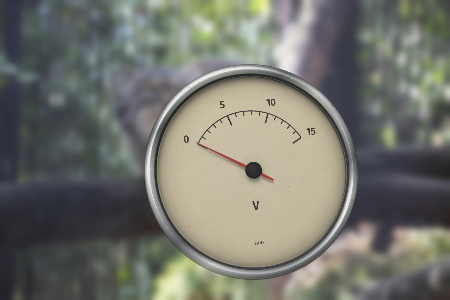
0 V
